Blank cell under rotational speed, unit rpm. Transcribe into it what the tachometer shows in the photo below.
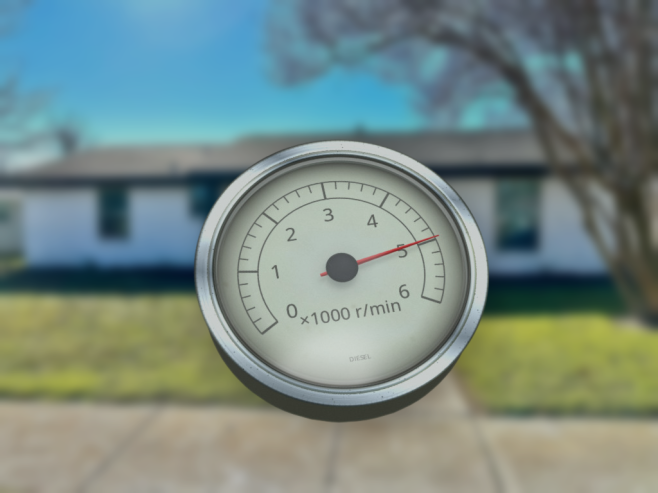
5000 rpm
